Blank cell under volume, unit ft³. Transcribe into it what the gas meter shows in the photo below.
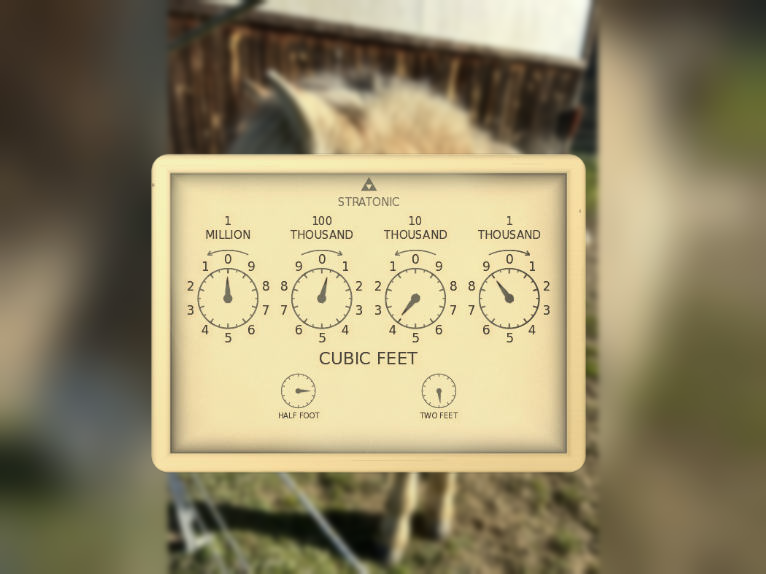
3900 ft³
